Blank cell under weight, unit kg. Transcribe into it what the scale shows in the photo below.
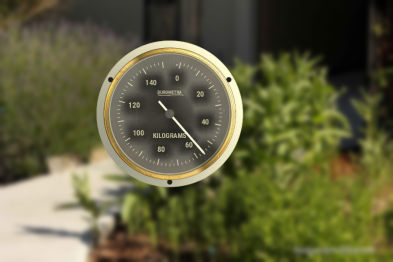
56 kg
